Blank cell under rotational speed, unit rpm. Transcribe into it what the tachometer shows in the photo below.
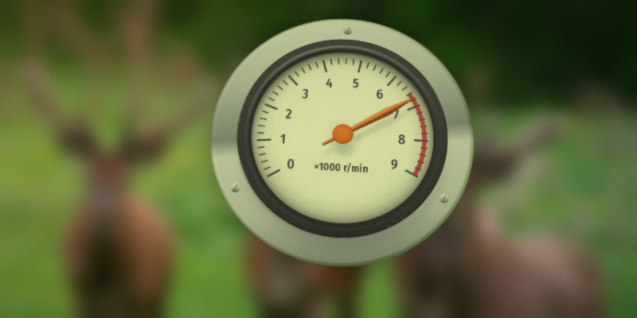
6800 rpm
